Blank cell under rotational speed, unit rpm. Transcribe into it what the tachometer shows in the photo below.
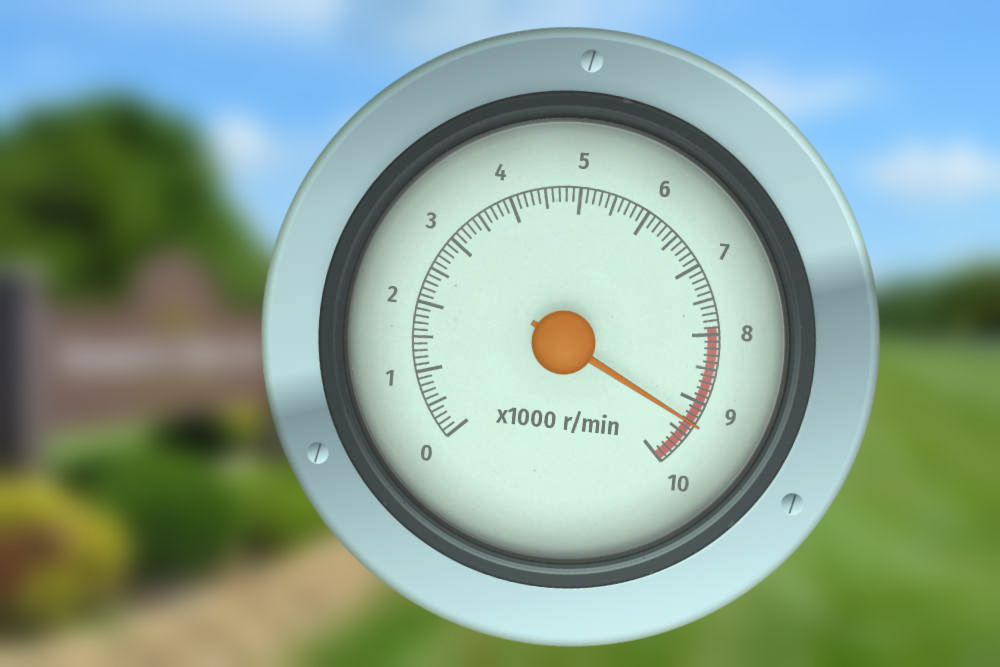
9300 rpm
